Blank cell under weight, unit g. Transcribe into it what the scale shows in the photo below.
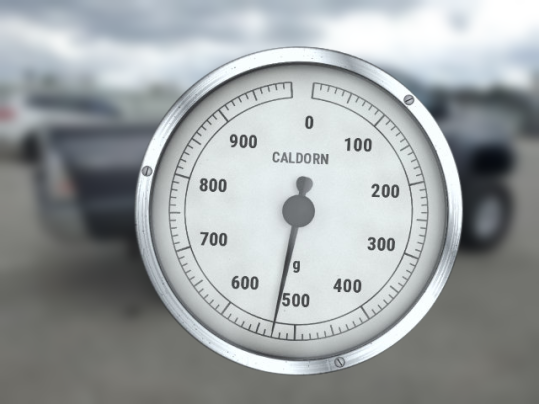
530 g
